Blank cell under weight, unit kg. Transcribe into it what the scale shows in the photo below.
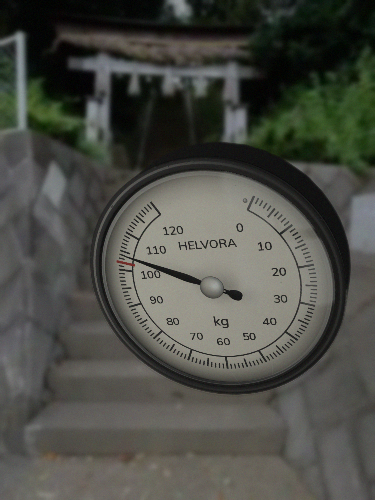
105 kg
